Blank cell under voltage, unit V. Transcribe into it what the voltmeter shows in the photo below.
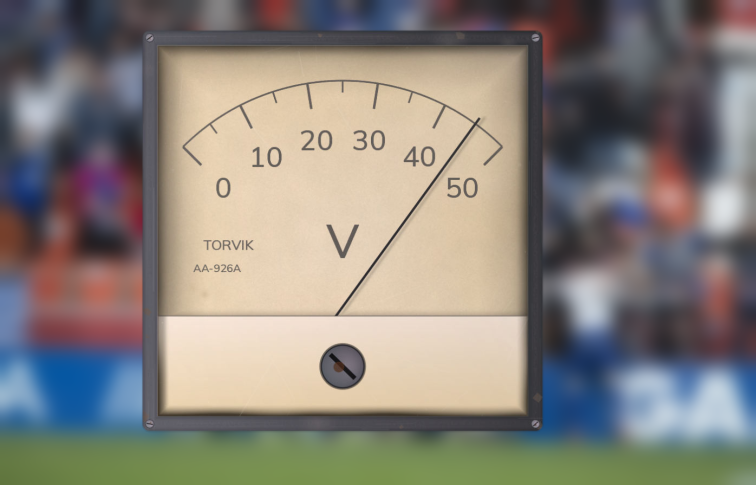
45 V
